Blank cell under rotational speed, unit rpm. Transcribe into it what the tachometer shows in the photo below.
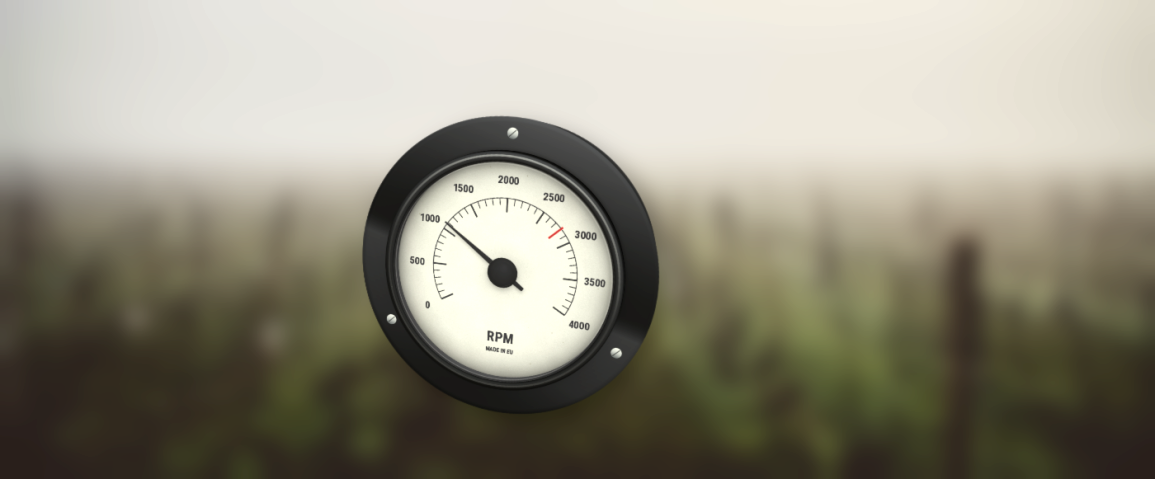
1100 rpm
